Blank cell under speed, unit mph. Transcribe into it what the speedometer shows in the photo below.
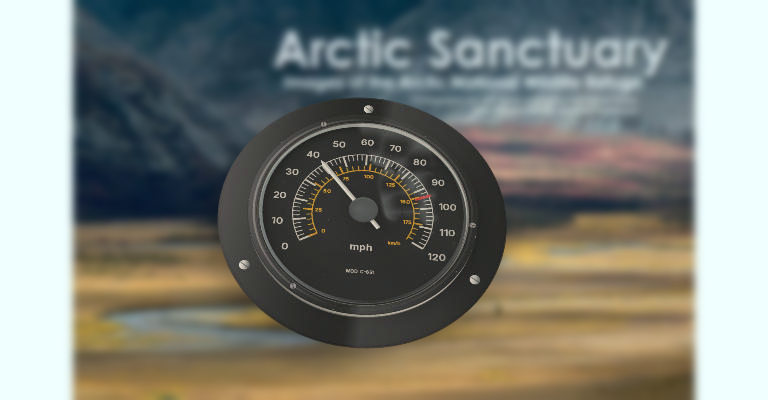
40 mph
